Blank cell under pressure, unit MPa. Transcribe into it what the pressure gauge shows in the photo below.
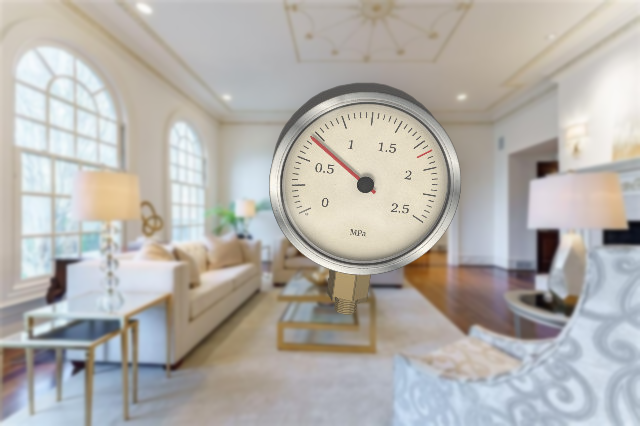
0.7 MPa
